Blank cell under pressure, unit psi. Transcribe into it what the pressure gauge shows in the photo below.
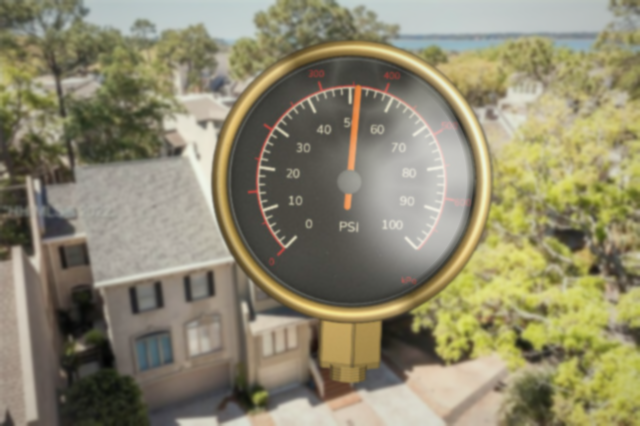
52 psi
